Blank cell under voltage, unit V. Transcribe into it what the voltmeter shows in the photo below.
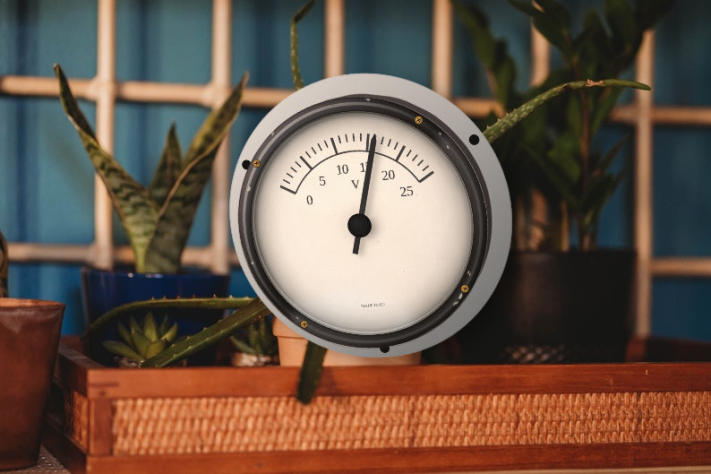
16 V
